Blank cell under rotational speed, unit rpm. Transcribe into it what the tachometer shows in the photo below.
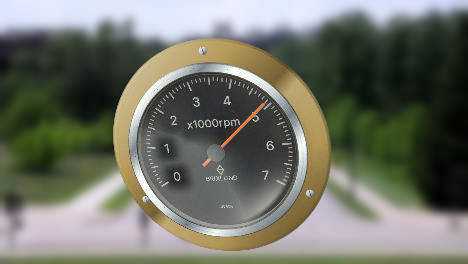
4900 rpm
